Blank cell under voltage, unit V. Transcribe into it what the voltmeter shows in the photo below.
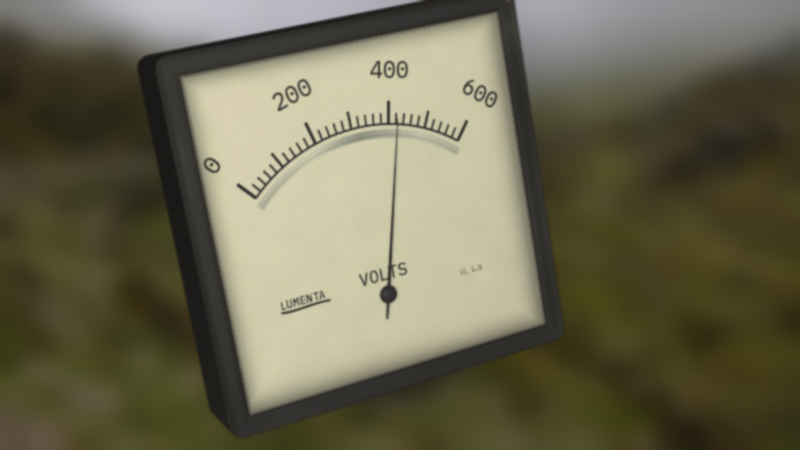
420 V
